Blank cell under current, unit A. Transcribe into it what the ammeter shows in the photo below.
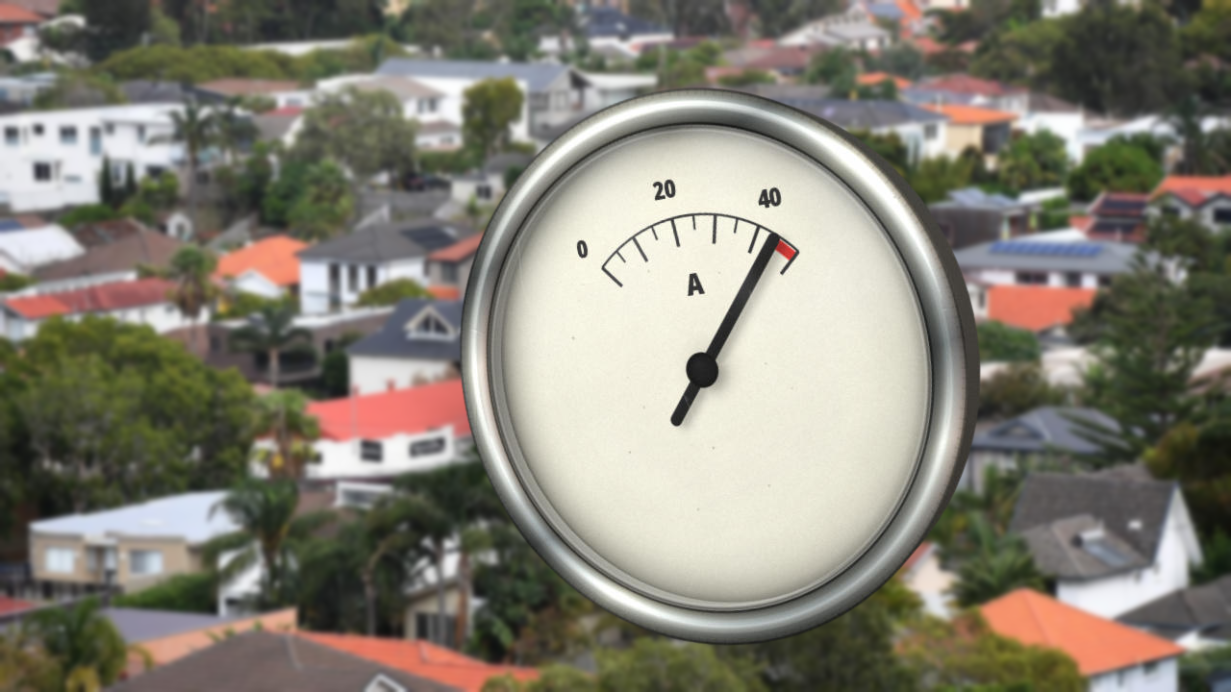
45 A
